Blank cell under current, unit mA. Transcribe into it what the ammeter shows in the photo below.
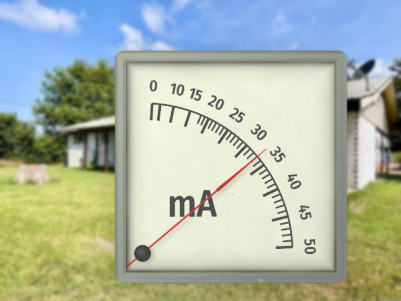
33 mA
